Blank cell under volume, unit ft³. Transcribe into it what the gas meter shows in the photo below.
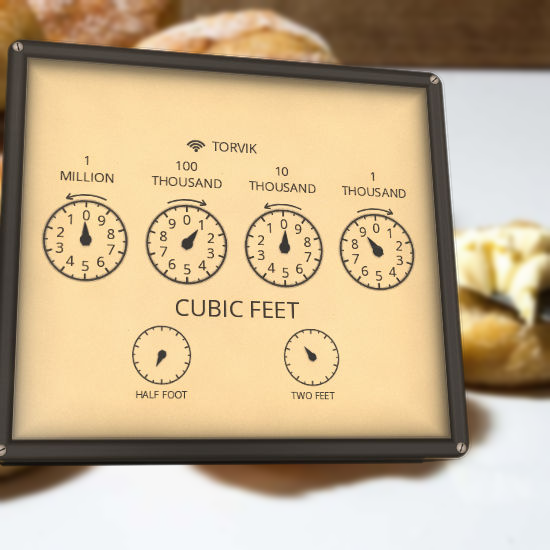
9900 ft³
